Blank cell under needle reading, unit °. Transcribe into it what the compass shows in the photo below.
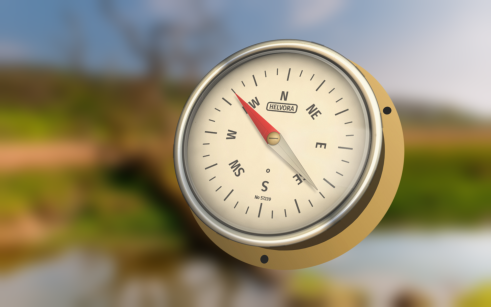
310 °
